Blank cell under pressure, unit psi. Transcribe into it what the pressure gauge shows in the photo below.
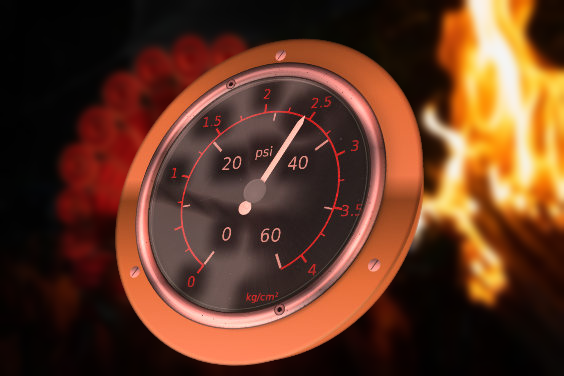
35 psi
